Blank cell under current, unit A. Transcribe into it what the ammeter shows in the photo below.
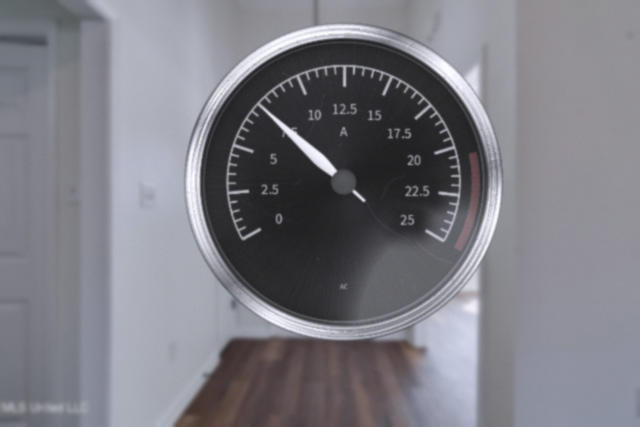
7.5 A
